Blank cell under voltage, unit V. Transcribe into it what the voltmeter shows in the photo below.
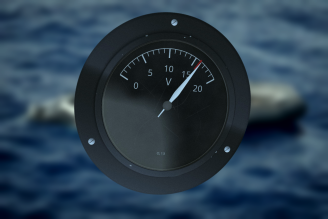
16 V
